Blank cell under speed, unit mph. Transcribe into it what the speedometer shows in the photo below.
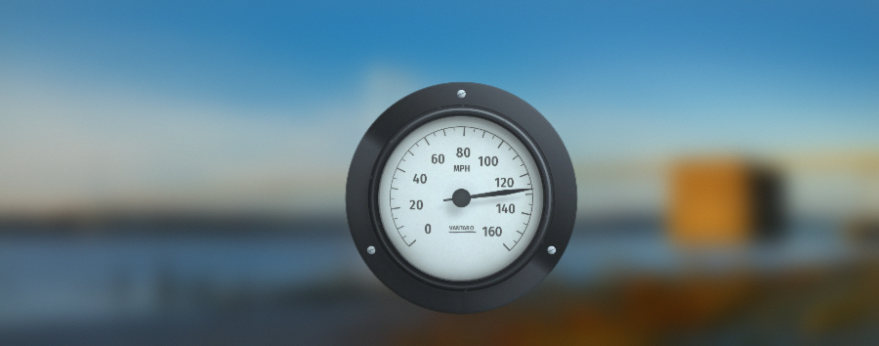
127.5 mph
